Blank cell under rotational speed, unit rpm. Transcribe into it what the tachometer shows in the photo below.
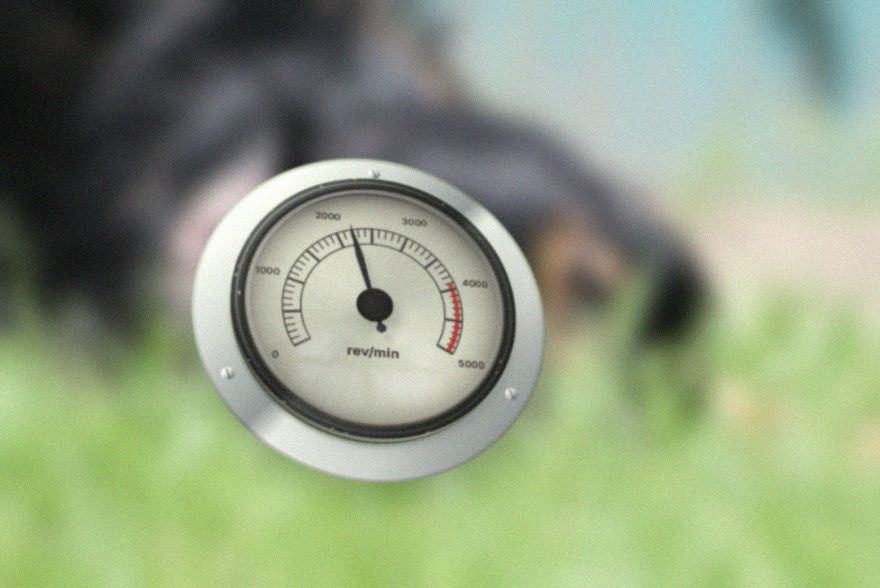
2200 rpm
